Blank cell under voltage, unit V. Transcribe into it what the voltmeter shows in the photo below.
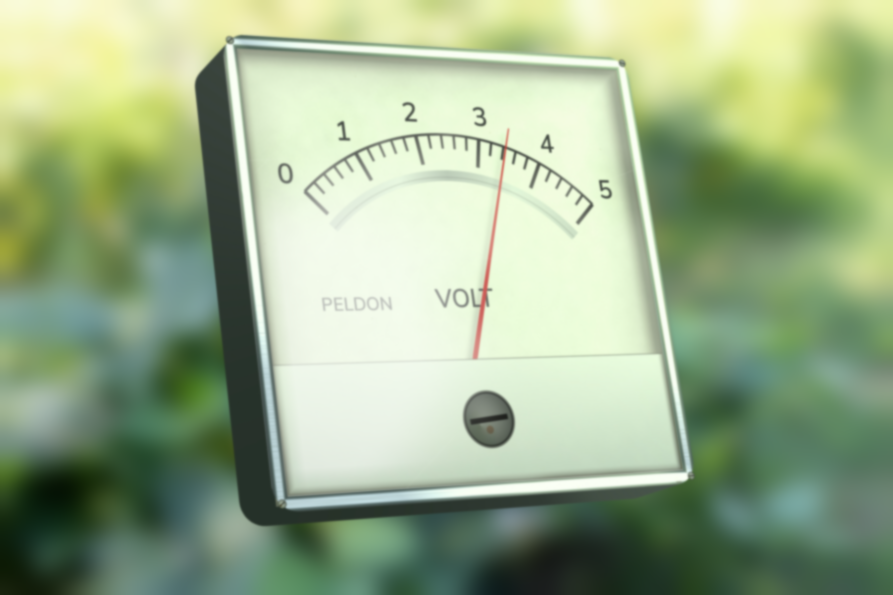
3.4 V
